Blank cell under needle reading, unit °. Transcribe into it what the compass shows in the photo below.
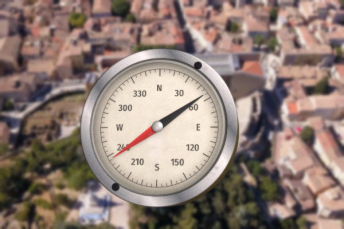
235 °
